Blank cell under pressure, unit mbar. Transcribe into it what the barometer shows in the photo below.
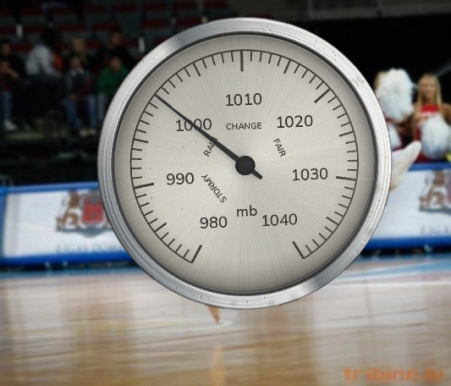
1000 mbar
